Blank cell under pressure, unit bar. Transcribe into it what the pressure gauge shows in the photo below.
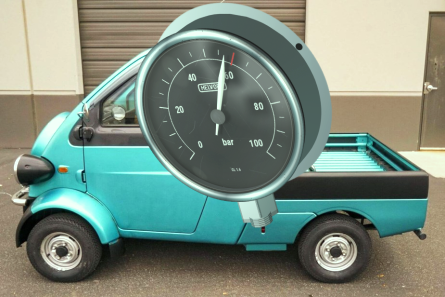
57.5 bar
